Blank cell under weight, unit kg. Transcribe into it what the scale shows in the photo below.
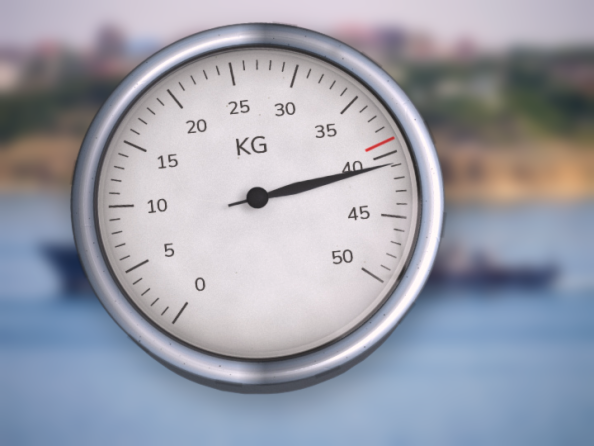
41 kg
